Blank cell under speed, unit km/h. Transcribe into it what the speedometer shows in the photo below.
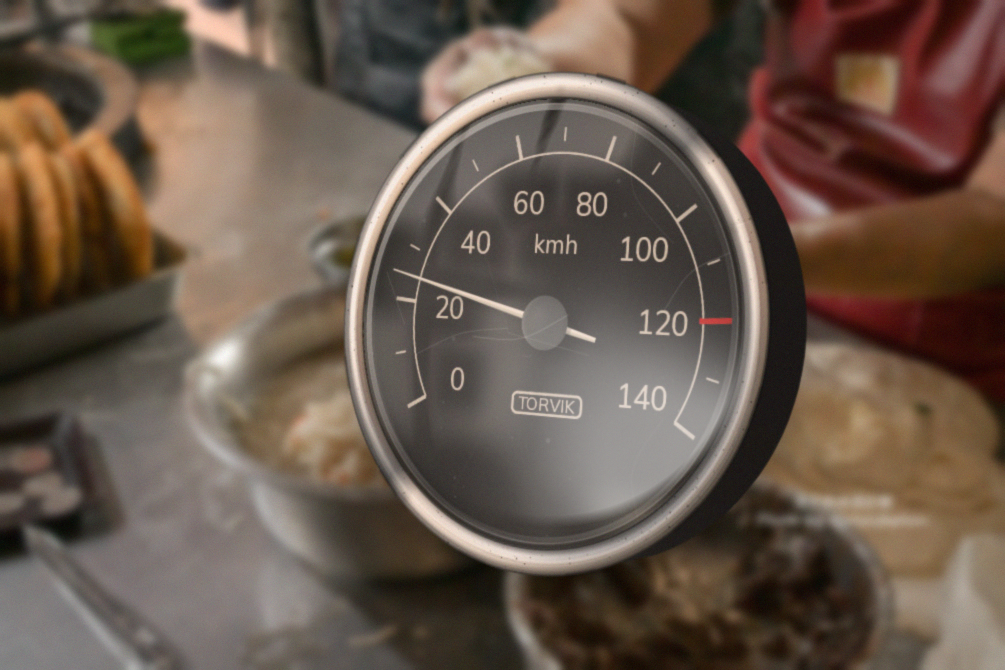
25 km/h
